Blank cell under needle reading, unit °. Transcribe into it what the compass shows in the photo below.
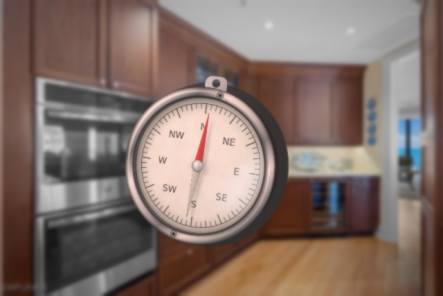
5 °
